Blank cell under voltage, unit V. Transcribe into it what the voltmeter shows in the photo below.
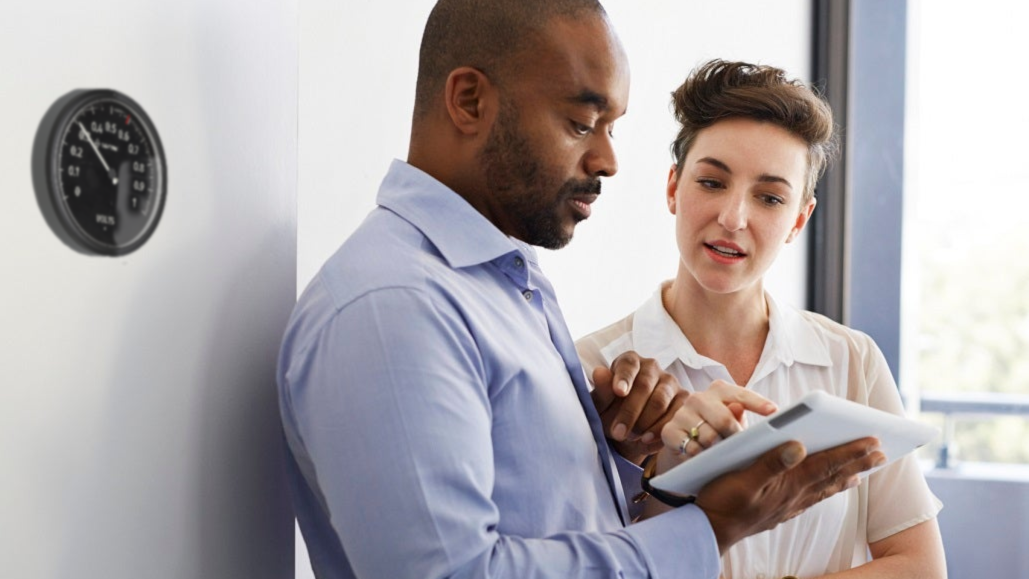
0.3 V
